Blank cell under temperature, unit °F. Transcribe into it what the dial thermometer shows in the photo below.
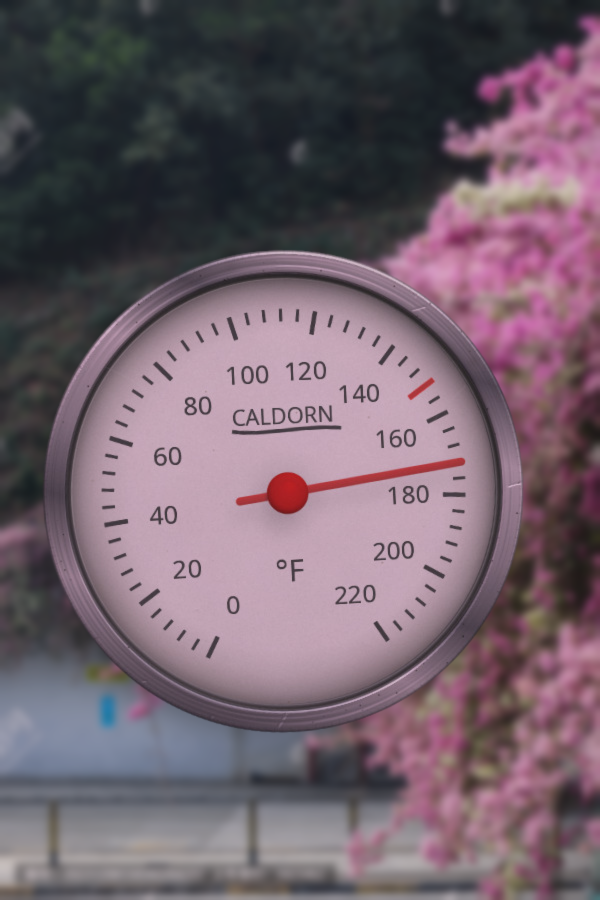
172 °F
